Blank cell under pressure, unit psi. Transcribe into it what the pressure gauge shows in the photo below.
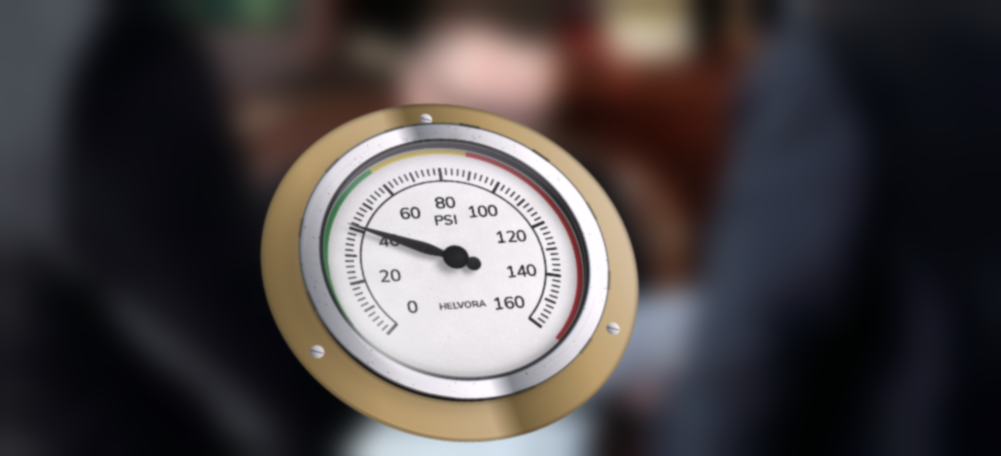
40 psi
